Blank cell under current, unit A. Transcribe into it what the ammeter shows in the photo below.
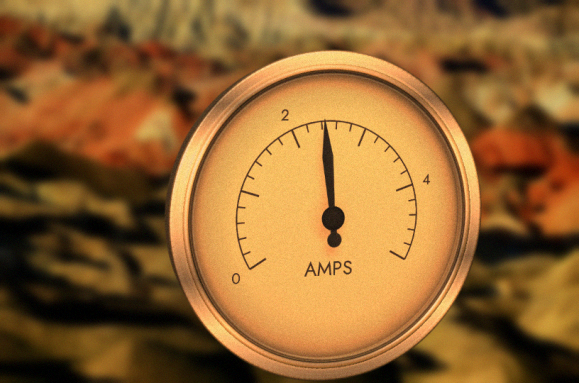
2.4 A
